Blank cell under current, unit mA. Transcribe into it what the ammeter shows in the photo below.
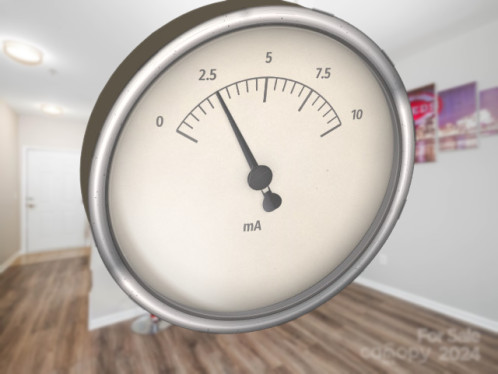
2.5 mA
